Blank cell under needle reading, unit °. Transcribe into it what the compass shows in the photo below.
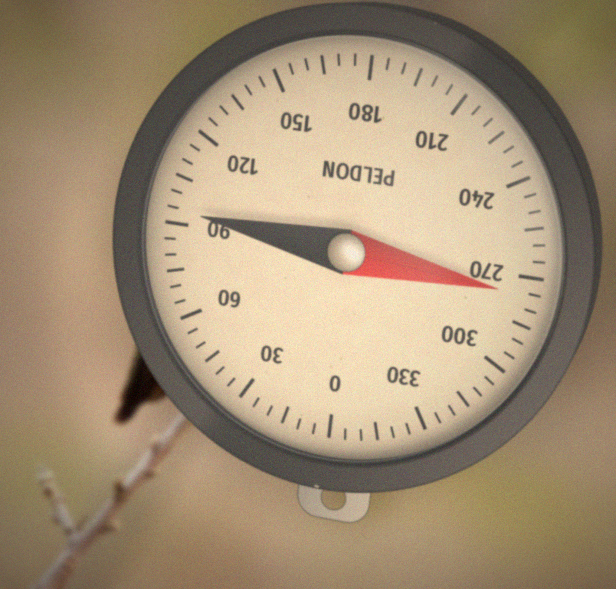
275 °
